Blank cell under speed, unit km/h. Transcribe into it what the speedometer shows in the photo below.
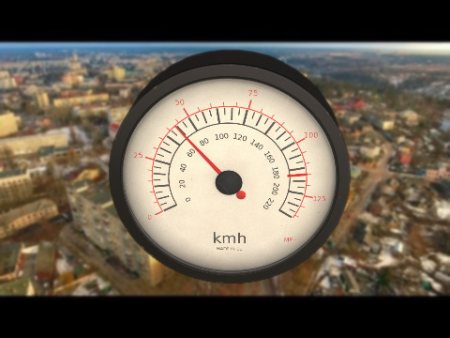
70 km/h
